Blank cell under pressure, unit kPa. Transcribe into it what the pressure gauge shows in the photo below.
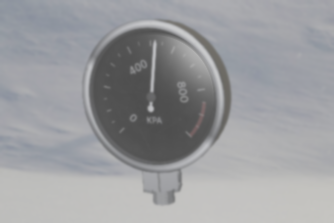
525 kPa
